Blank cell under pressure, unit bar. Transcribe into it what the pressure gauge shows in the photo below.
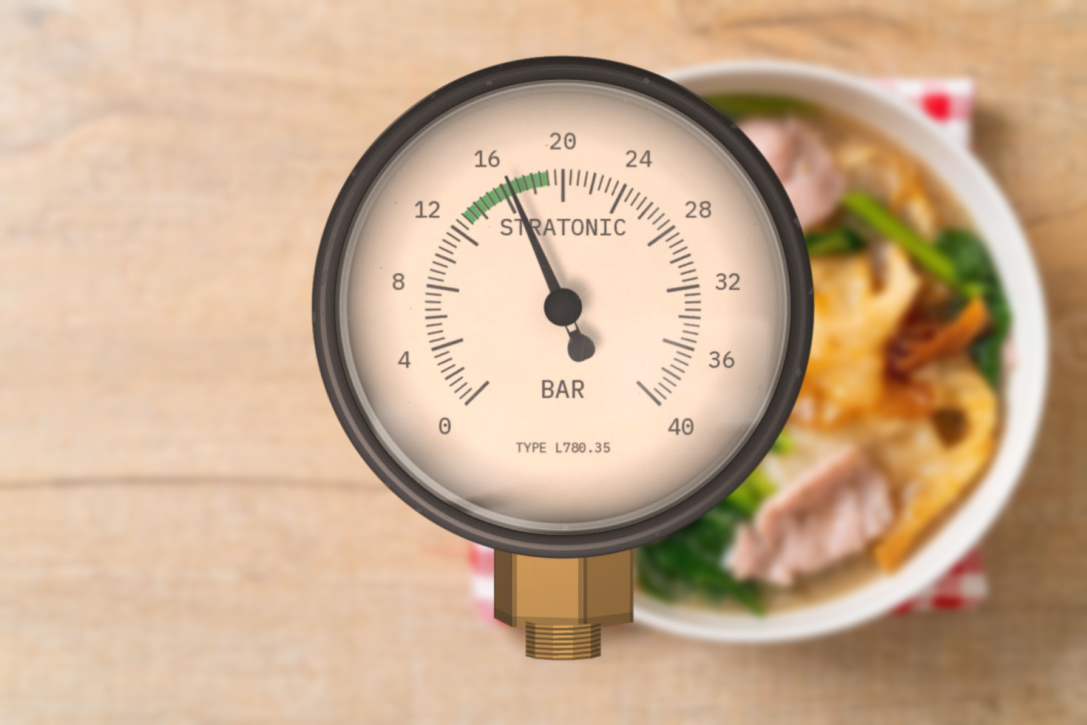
16.5 bar
